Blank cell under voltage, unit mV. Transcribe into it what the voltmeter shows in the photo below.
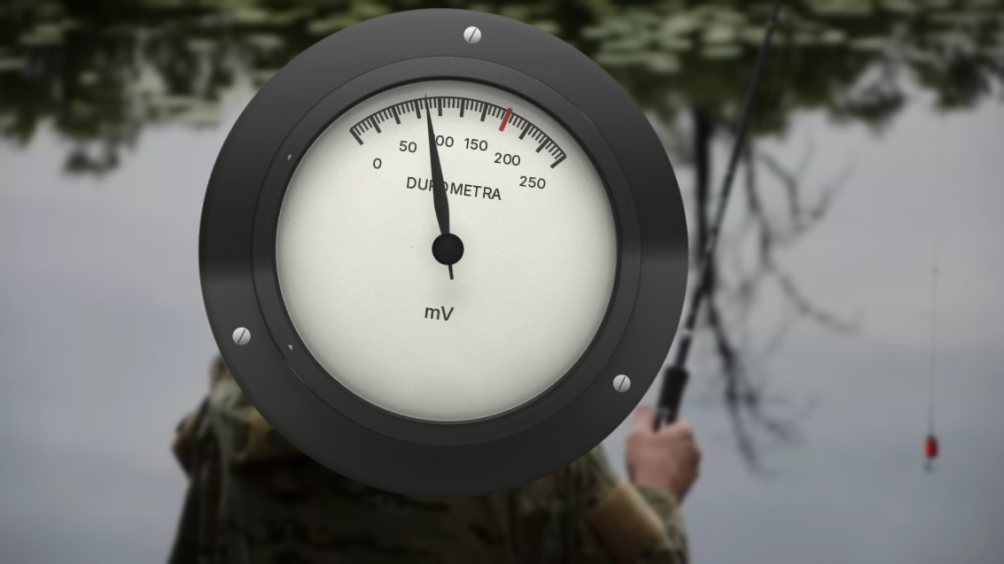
85 mV
